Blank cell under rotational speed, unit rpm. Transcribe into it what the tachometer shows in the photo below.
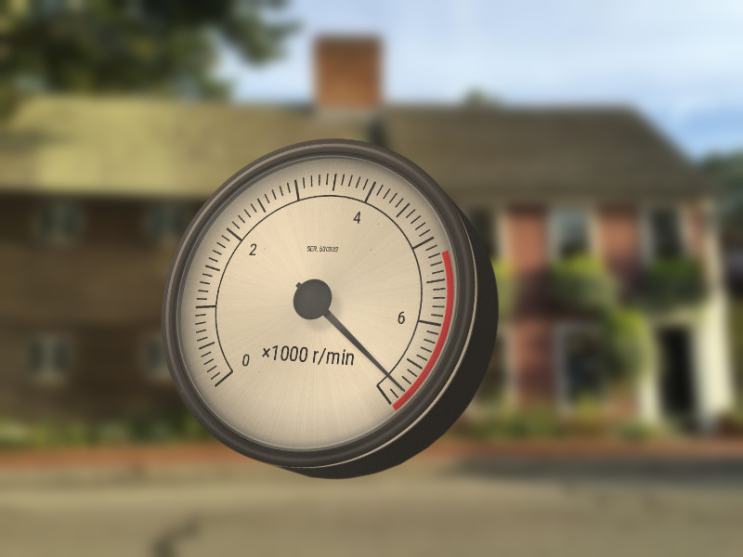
6800 rpm
